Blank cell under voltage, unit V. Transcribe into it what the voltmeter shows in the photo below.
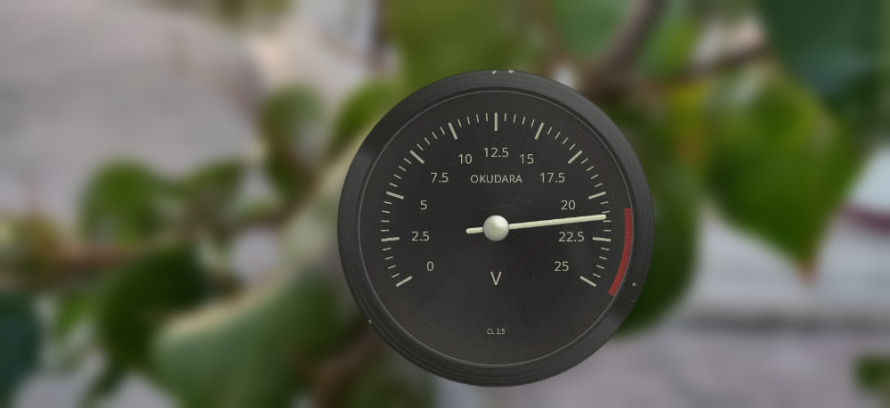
21.25 V
